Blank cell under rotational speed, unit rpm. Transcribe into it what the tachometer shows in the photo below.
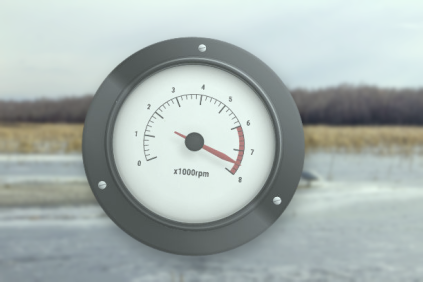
7600 rpm
